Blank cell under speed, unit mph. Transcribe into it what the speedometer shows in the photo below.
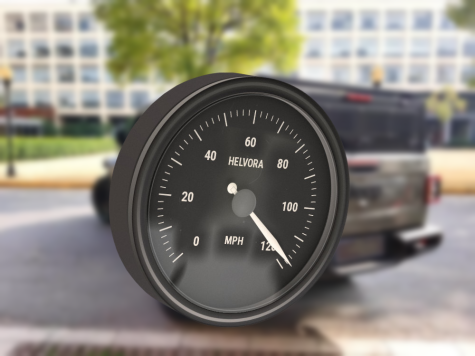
118 mph
